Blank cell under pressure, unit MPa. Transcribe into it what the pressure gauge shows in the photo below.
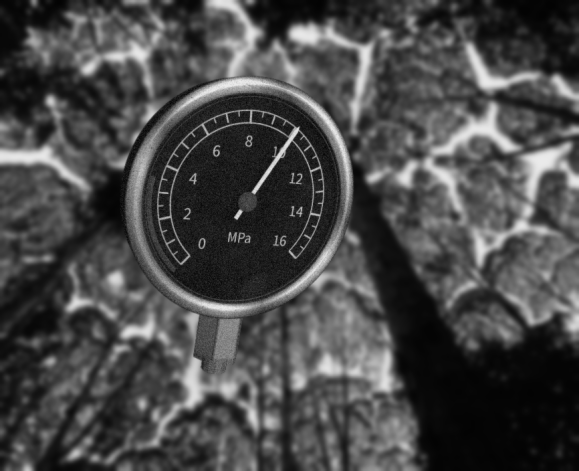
10 MPa
